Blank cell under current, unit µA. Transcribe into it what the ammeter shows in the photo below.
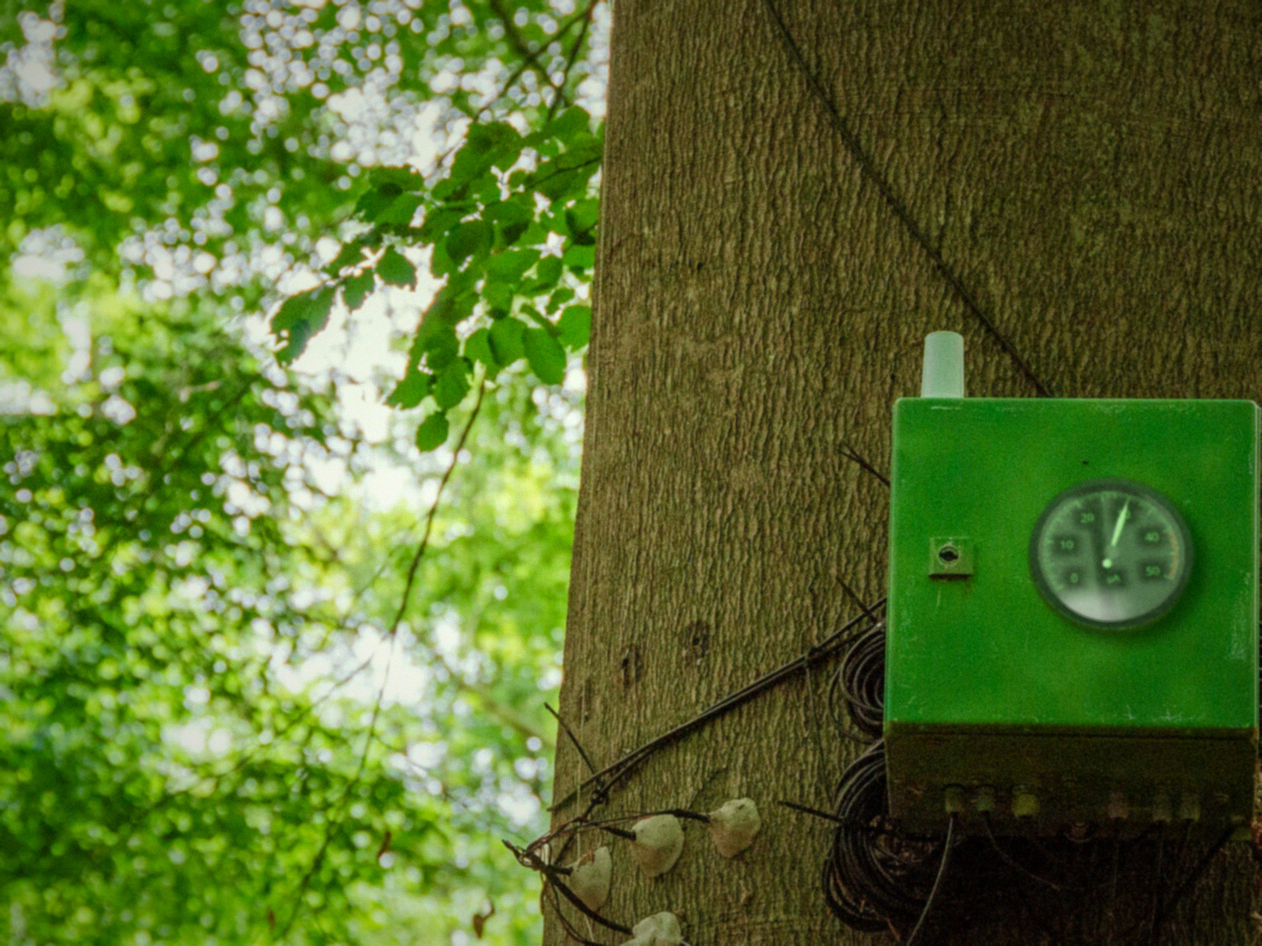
30 µA
